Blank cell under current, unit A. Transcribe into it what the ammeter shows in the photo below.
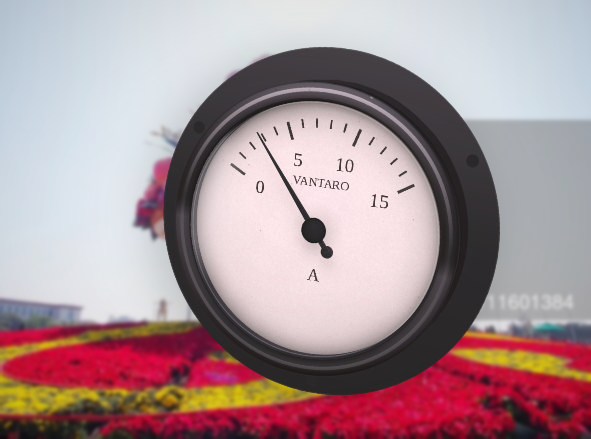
3 A
